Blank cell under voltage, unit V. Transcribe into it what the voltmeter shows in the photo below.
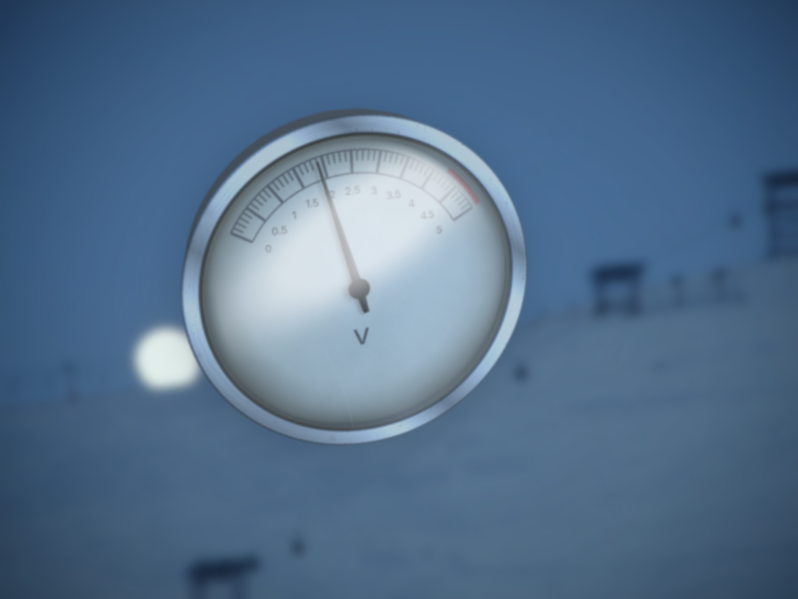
1.9 V
